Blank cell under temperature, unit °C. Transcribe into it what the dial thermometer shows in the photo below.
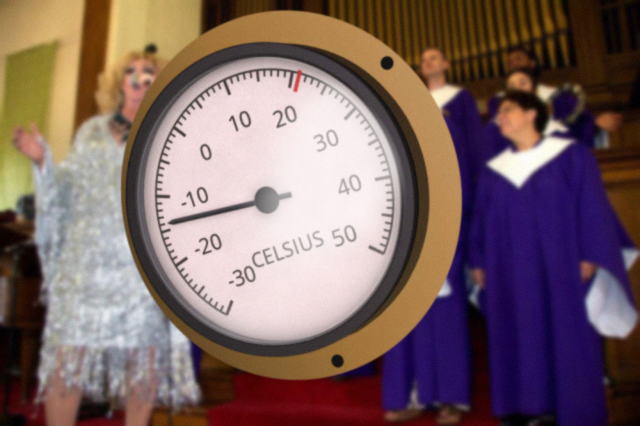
-14 °C
